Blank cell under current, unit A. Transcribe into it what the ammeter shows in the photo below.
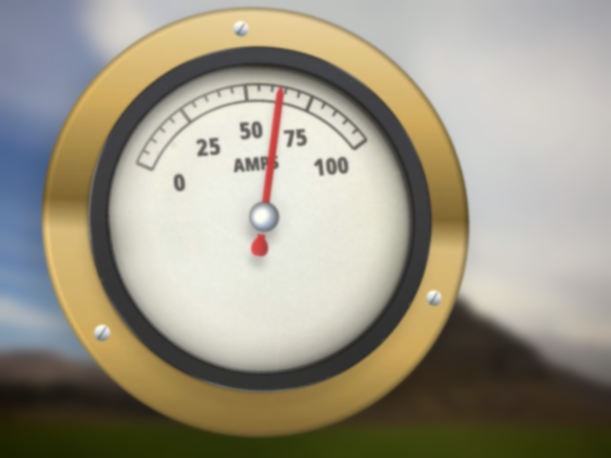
62.5 A
